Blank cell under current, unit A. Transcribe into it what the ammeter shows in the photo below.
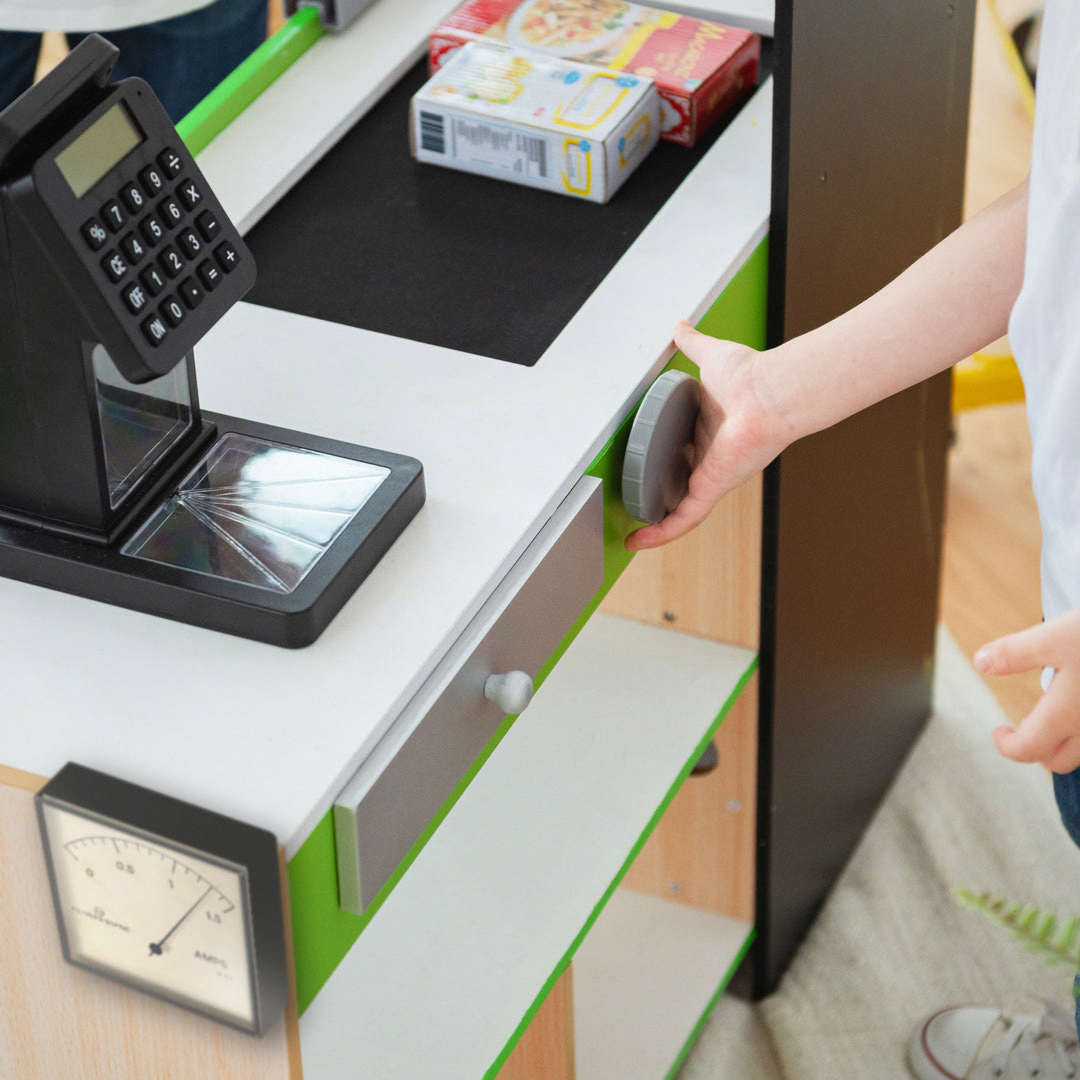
1.3 A
